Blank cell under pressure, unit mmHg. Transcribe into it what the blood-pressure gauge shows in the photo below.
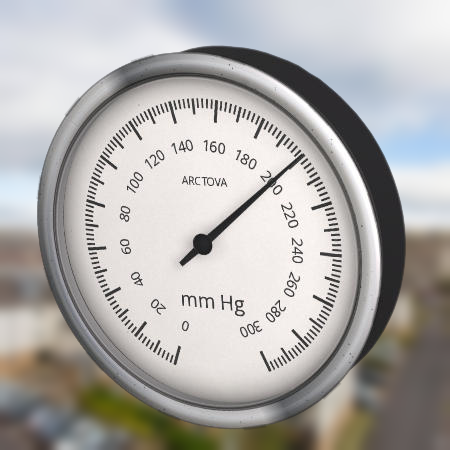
200 mmHg
